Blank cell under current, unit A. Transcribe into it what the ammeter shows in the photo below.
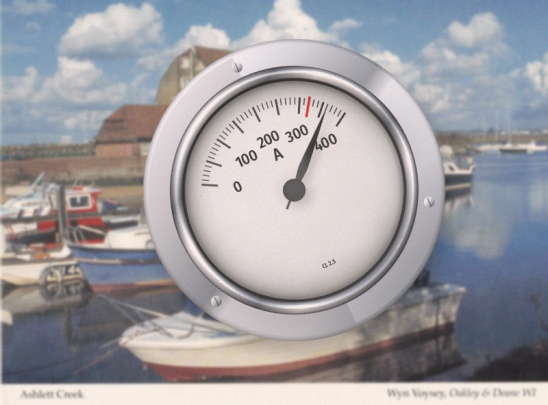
360 A
